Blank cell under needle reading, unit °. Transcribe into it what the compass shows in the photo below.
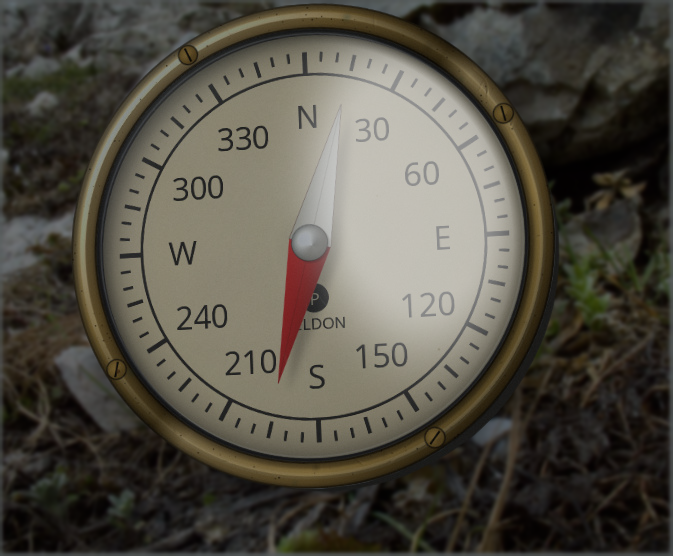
195 °
